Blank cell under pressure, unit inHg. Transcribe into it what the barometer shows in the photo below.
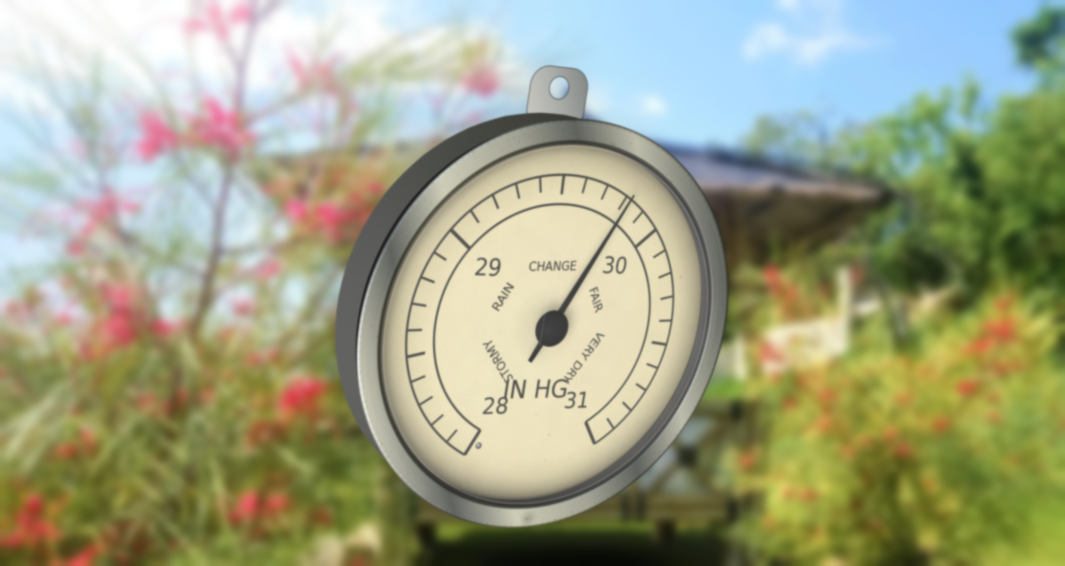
29.8 inHg
